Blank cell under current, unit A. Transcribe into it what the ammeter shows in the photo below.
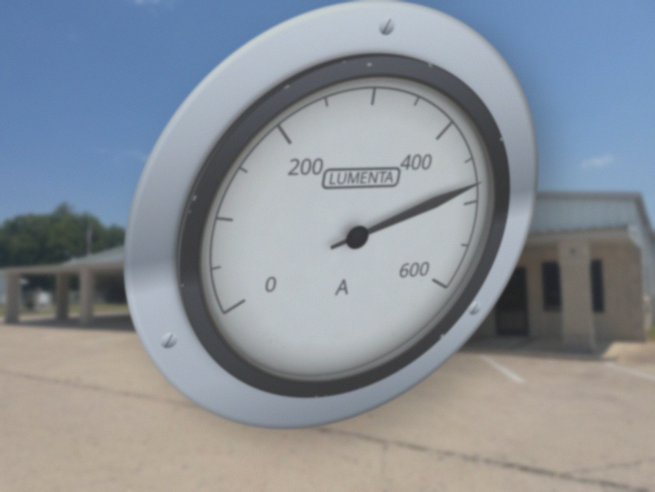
475 A
